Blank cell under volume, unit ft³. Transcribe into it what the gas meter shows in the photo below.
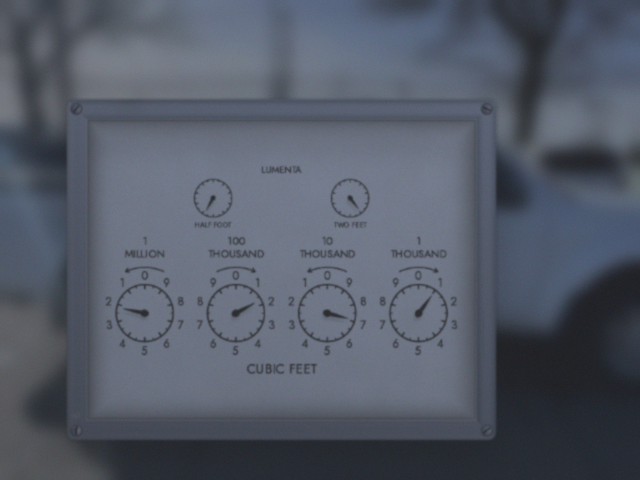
217100 ft³
